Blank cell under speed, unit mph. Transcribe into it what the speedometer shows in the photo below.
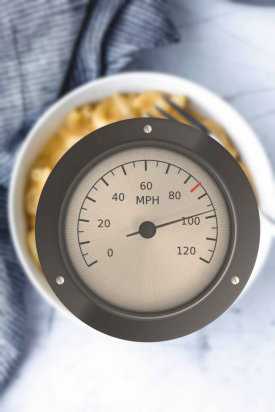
97.5 mph
